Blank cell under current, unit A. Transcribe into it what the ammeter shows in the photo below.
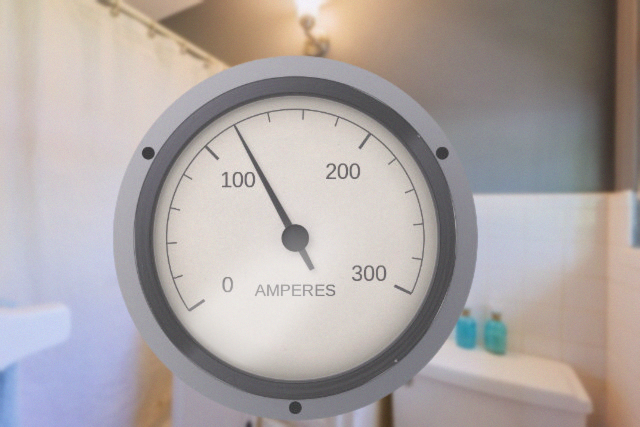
120 A
